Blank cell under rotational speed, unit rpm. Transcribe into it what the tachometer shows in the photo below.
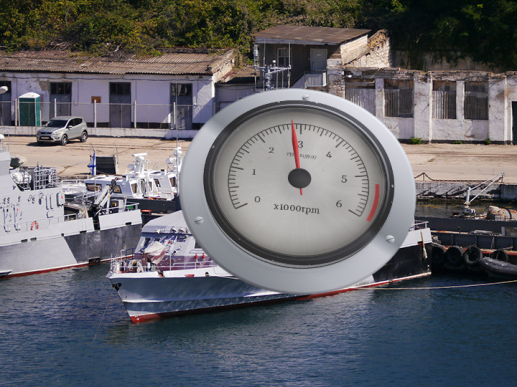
2800 rpm
